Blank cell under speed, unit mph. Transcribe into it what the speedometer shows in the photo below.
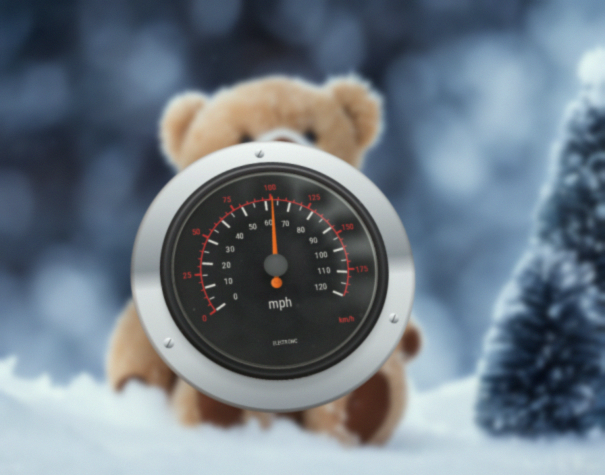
62.5 mph
